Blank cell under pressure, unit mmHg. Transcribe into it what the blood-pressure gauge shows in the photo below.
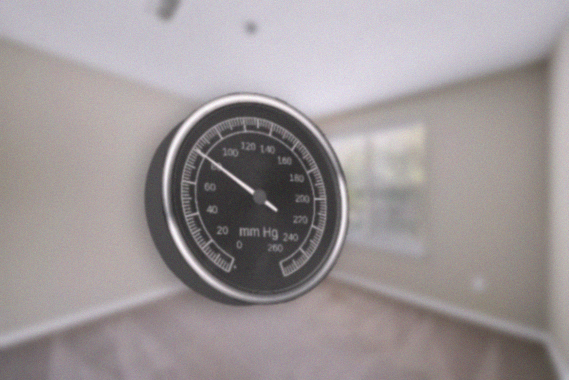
80 mmHg
